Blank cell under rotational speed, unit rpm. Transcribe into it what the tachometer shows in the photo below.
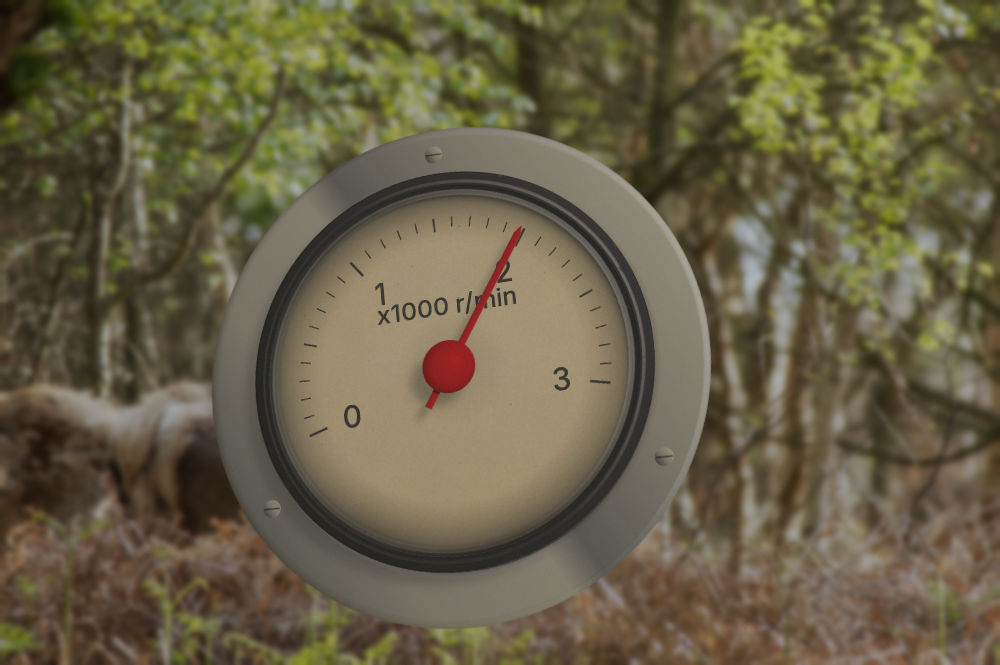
2000 rpm
